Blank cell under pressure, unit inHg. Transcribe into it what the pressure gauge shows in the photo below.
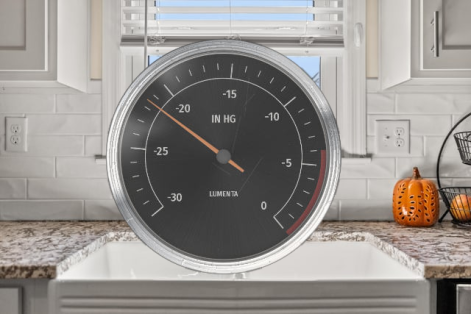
-21.5 inHg
